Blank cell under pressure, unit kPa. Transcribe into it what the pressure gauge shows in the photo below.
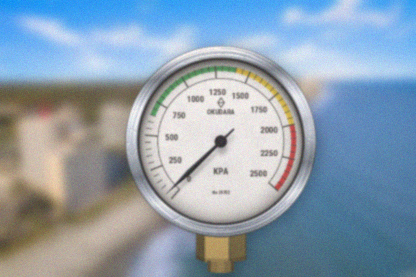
50 kPa
